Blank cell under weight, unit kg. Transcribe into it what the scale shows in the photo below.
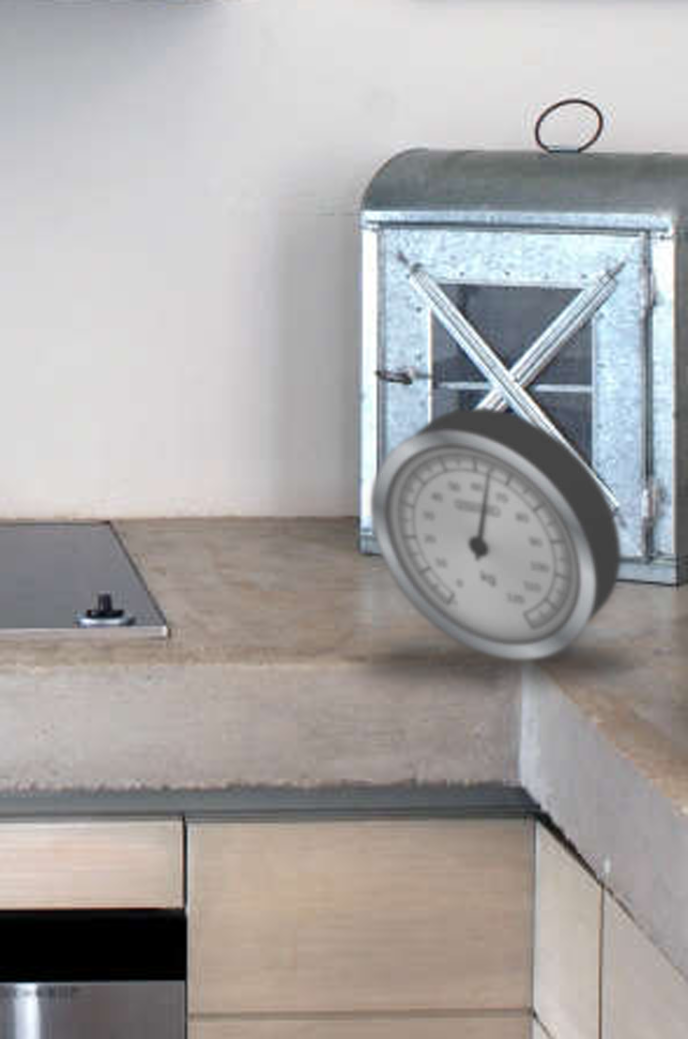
65 kg
